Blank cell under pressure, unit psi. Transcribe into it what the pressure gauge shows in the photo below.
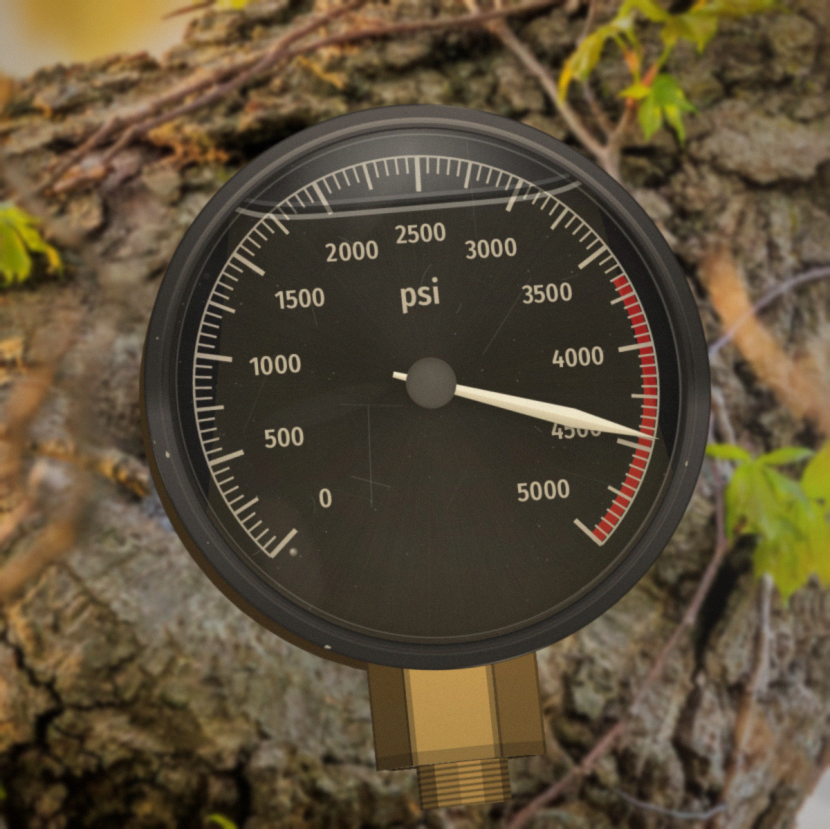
4450 psi
